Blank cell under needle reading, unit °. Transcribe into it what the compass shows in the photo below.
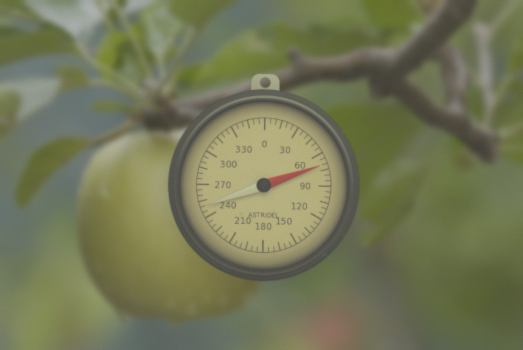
70 °
